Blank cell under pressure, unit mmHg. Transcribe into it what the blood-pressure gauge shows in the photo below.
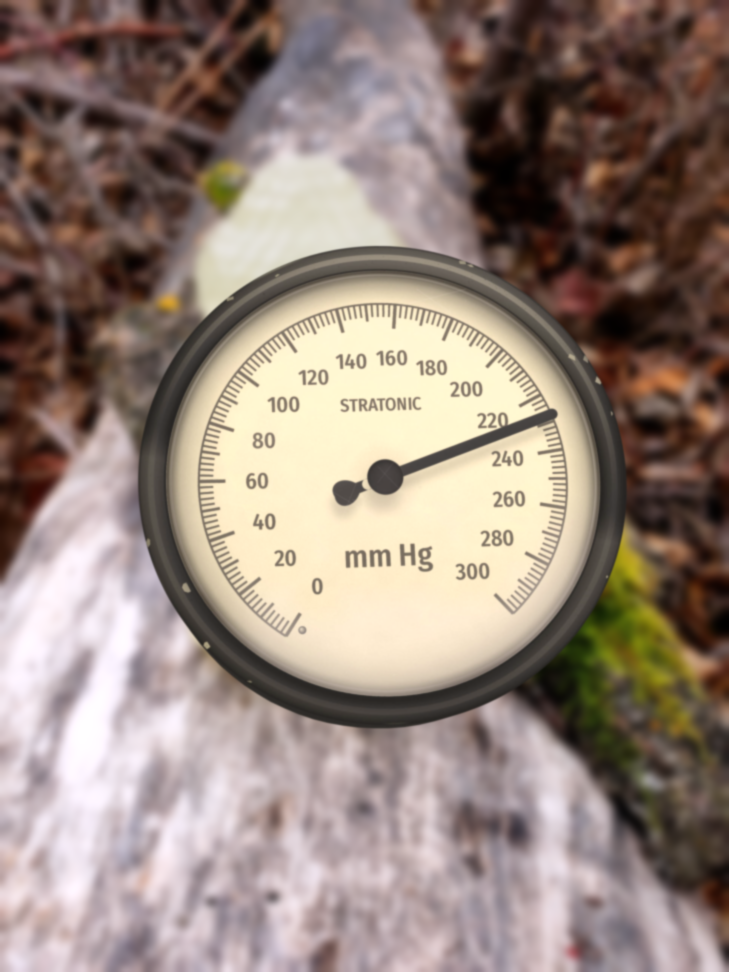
228 mmHg
